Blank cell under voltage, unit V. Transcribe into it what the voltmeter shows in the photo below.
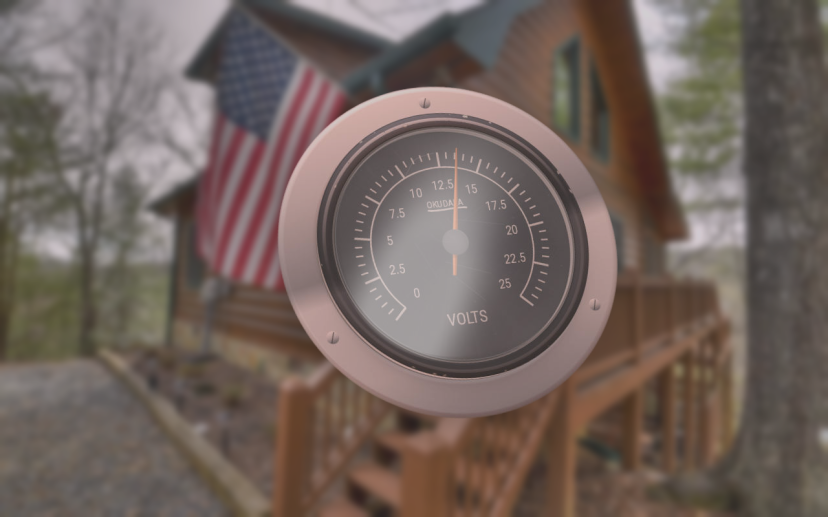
13.5 V
